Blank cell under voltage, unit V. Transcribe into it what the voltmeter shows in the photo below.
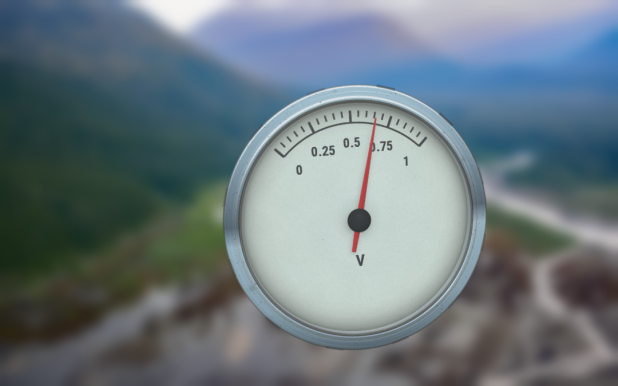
0.65 V
